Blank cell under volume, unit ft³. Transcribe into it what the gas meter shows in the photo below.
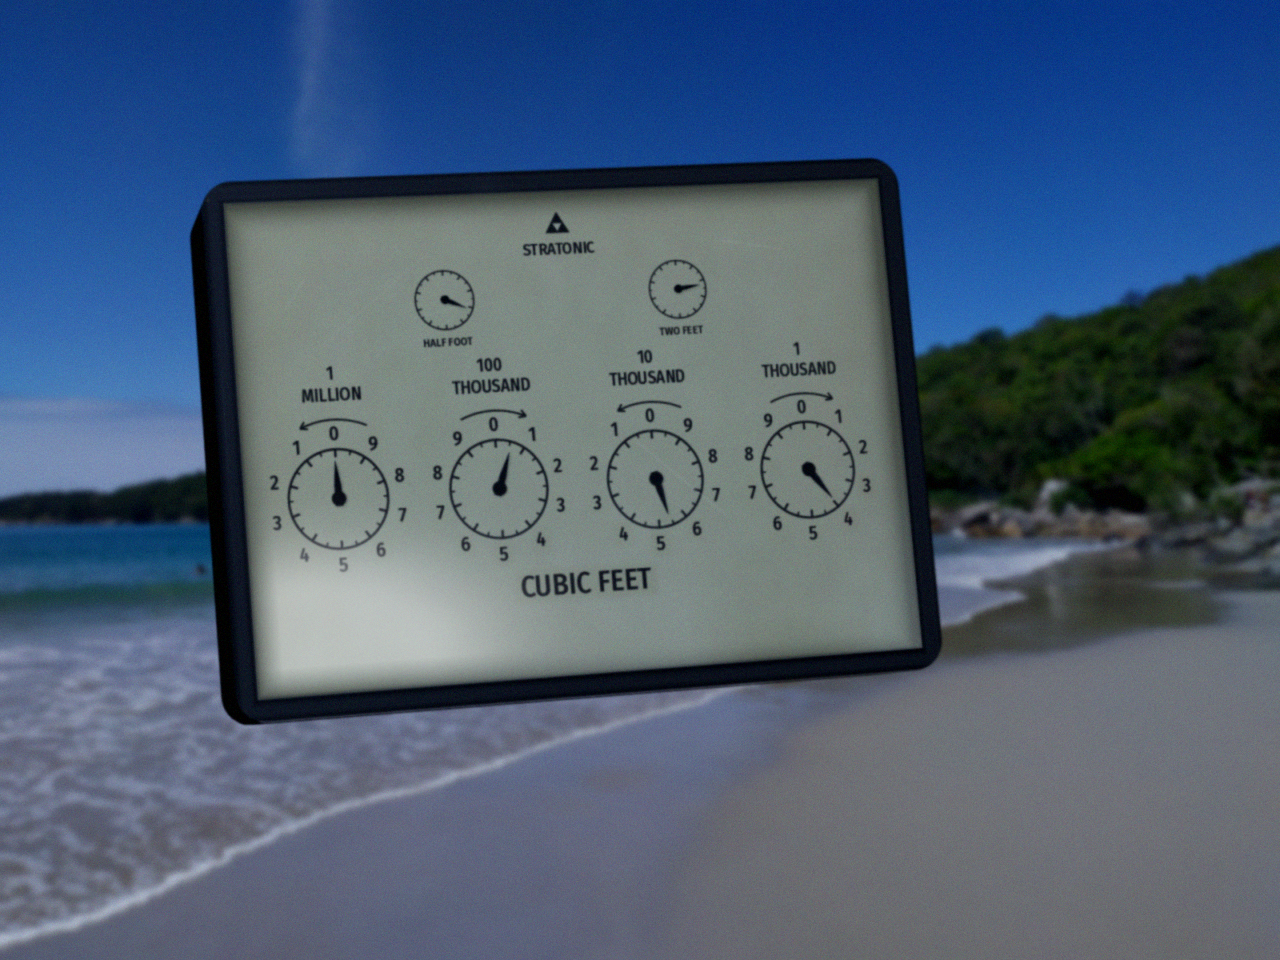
5400 ft³
